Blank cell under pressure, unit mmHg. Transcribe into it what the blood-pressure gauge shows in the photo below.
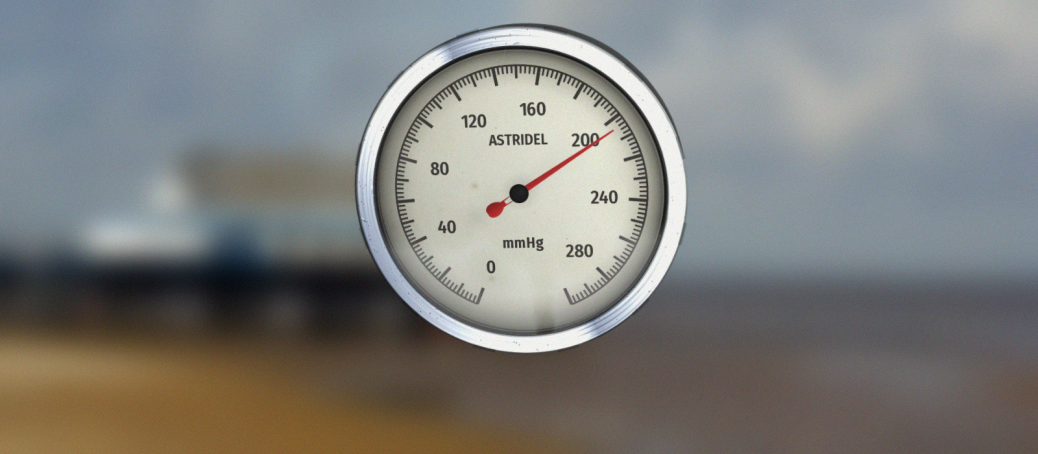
204 mmHg
